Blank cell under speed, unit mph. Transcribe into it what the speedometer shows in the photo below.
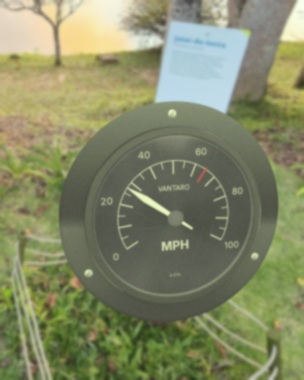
27.5 mph
